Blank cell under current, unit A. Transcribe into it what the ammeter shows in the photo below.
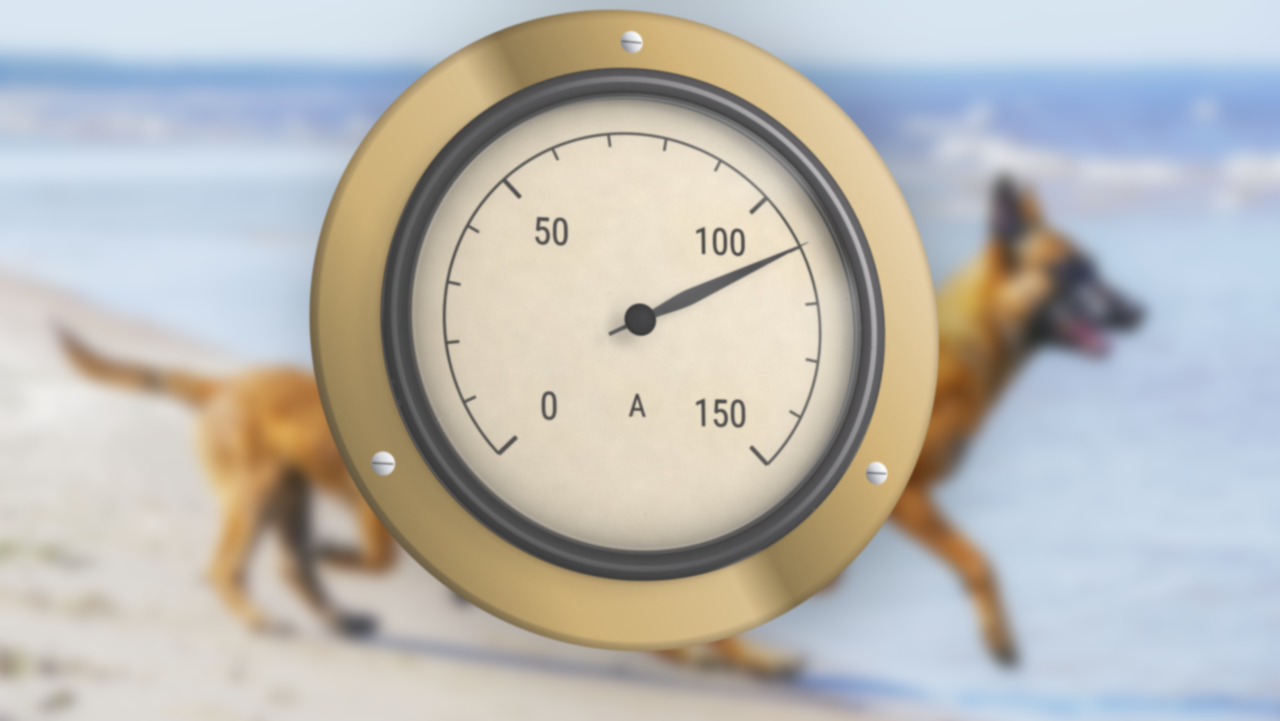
110 A
